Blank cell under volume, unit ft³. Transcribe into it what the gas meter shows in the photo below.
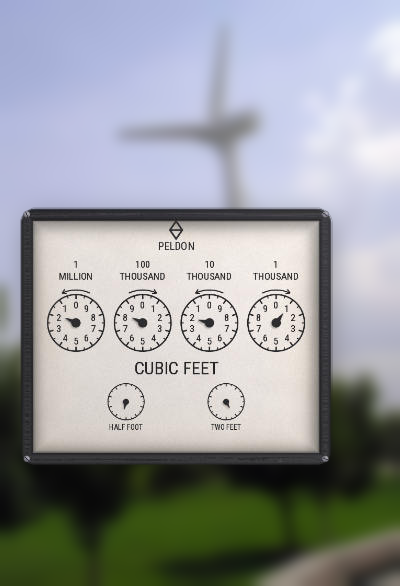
182100 ft³
